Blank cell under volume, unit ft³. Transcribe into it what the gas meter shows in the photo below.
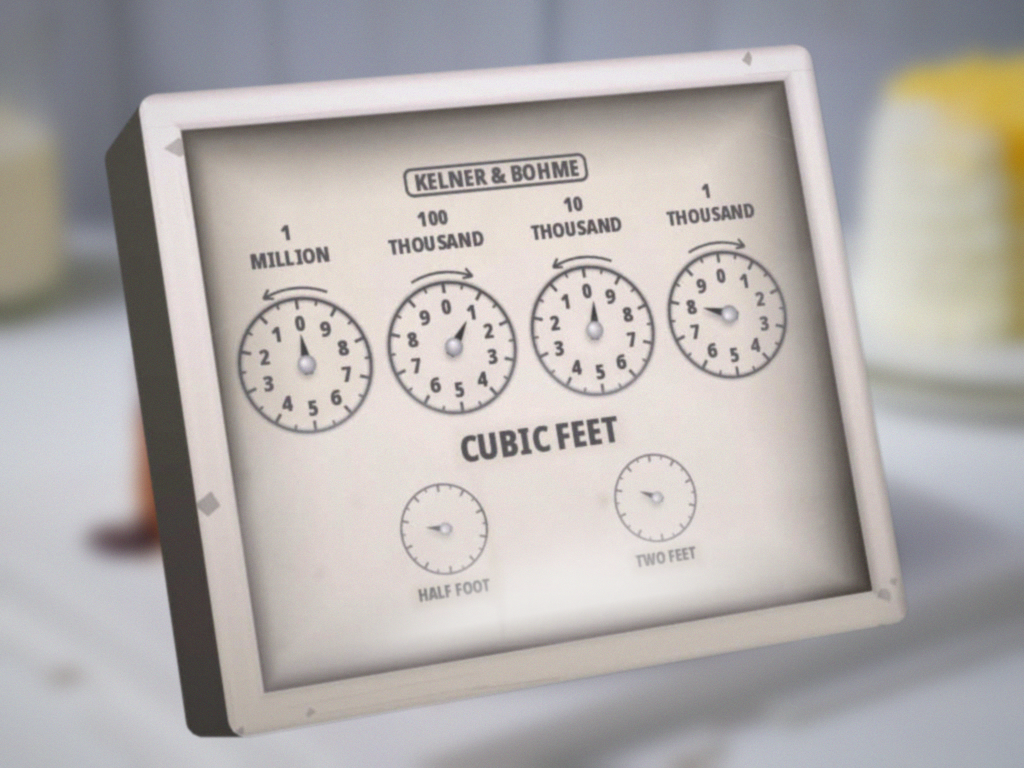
9800 ft³
